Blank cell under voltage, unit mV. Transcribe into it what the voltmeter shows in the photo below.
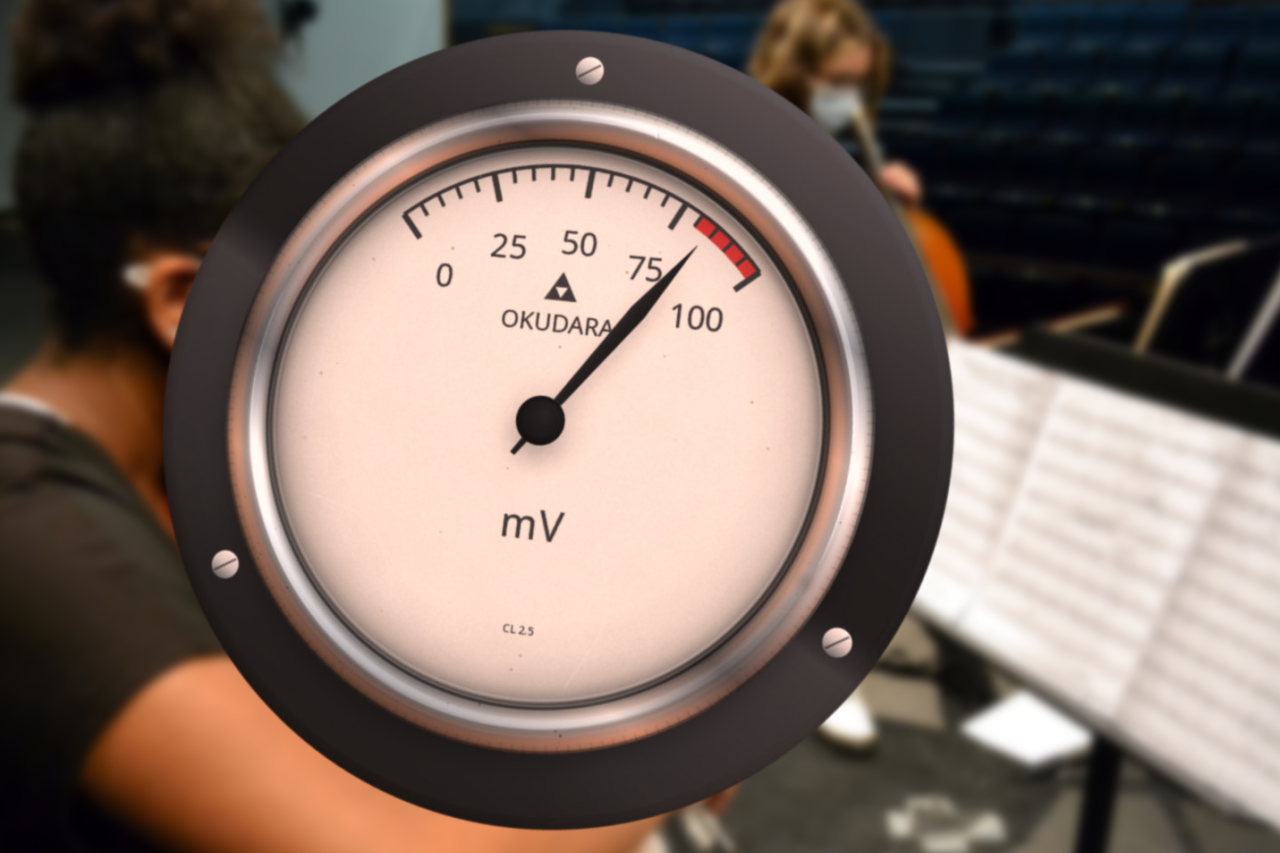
85 mV
